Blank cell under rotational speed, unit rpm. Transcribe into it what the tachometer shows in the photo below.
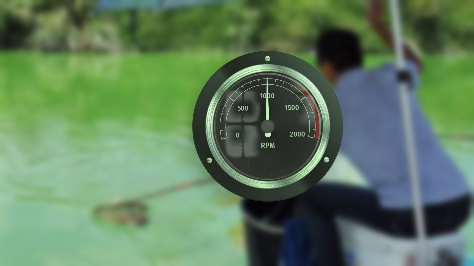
1000 rpm
